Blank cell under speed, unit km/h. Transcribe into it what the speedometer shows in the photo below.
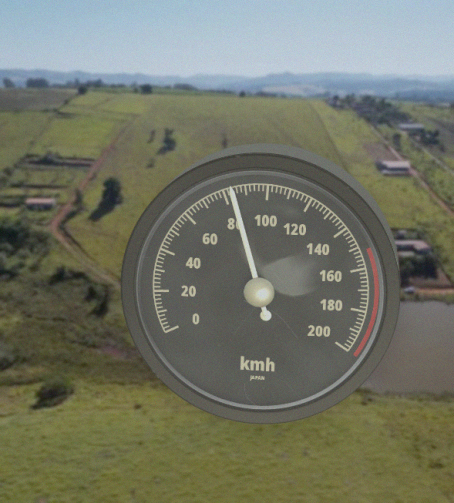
84 km/h
